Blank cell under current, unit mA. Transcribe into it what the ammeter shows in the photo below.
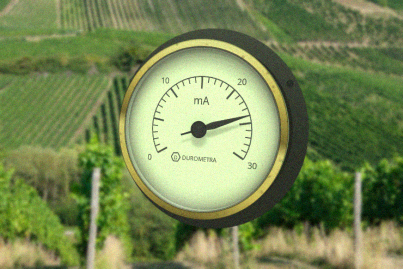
24 mA
